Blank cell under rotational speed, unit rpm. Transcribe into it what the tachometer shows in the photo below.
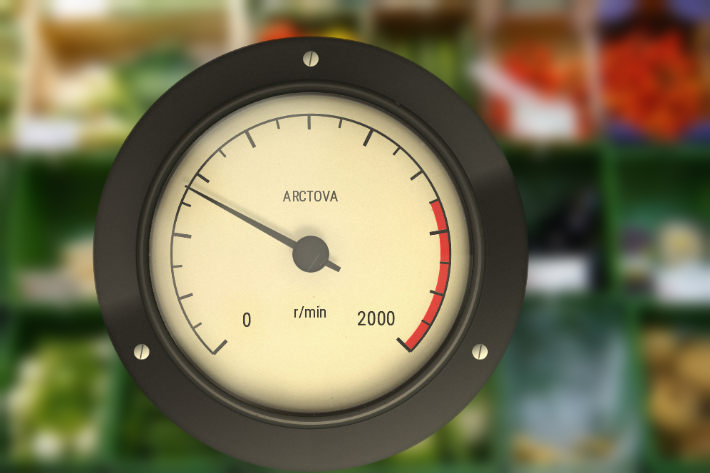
550 rpm
